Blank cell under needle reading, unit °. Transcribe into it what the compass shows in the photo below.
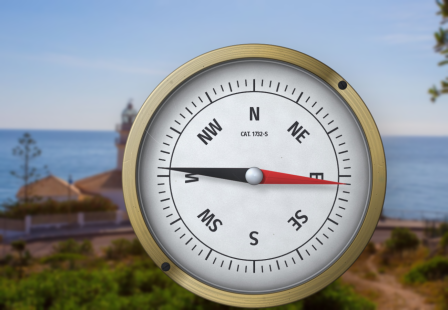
95 °
